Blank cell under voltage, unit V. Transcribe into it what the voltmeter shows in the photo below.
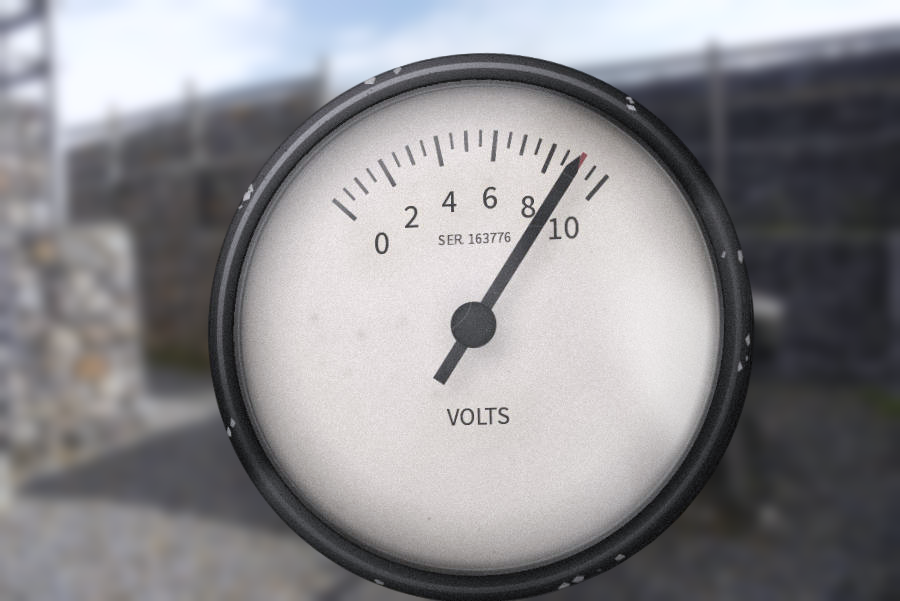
9 V
